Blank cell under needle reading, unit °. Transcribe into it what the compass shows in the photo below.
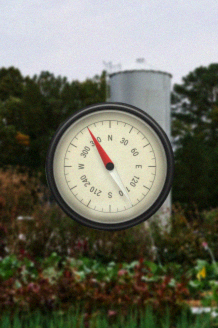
330 °
